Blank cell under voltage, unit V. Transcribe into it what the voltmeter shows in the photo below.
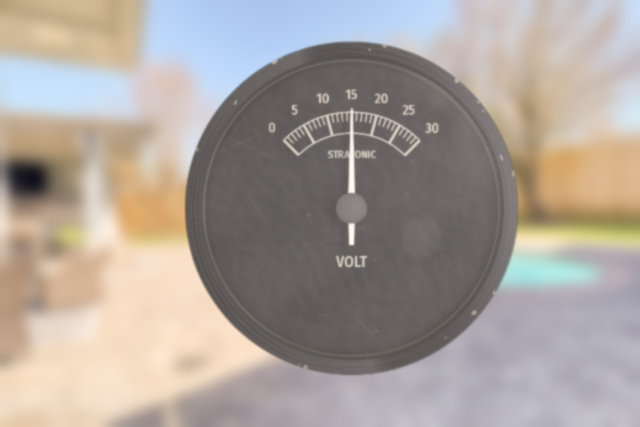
15 V
